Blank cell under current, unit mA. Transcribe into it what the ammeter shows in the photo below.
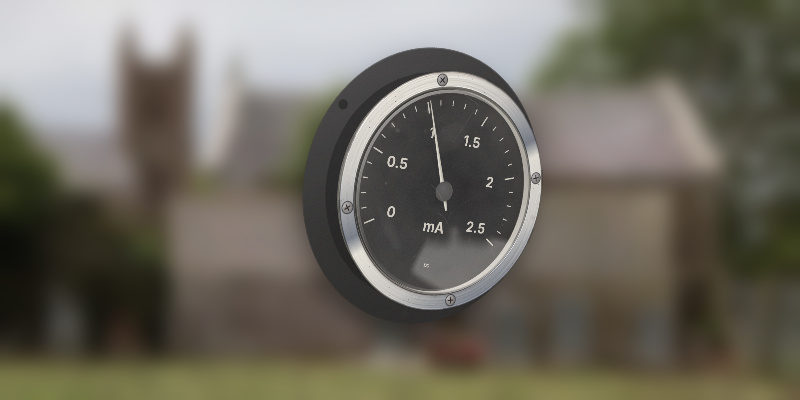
1 mA
